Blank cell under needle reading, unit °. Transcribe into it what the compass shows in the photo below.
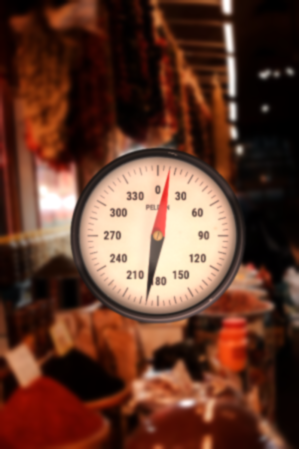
10 °
